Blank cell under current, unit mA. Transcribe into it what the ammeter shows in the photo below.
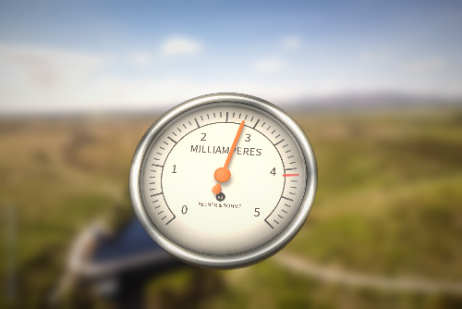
2.8 mA
